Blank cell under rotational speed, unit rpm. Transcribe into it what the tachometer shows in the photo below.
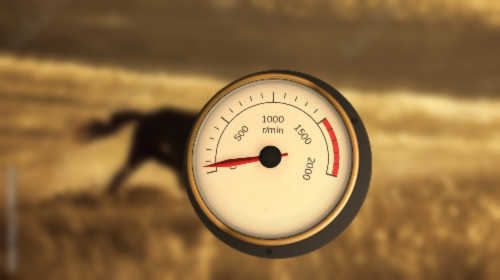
50 rpm
